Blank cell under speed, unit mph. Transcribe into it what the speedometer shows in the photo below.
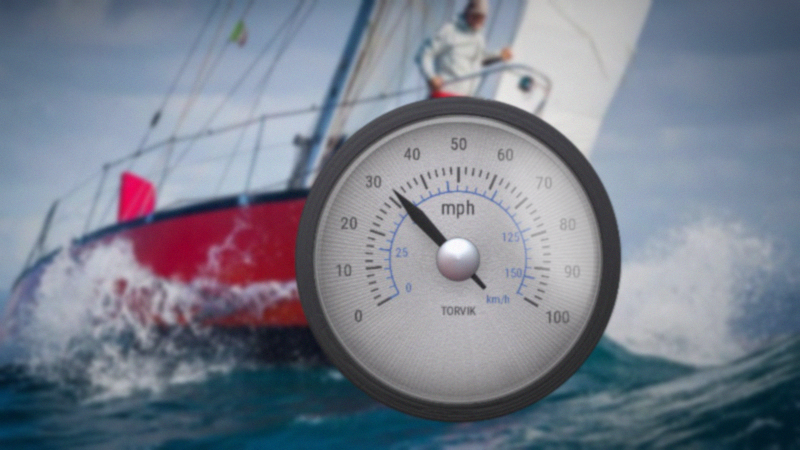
32 mph
